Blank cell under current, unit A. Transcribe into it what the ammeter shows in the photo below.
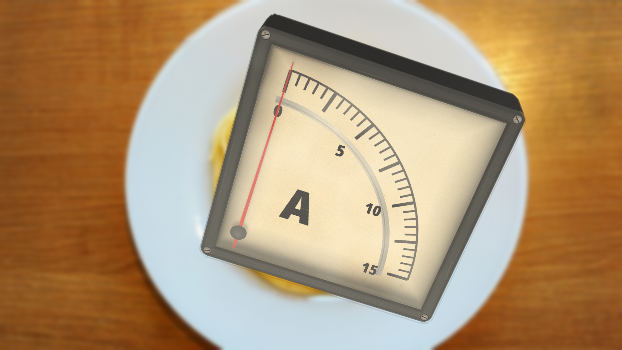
0 A
